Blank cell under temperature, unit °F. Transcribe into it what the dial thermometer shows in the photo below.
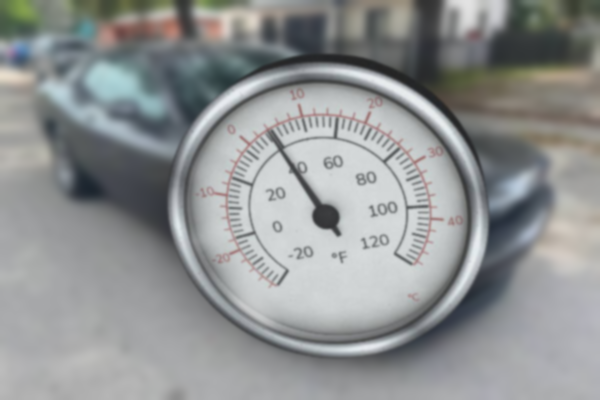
40 °F
